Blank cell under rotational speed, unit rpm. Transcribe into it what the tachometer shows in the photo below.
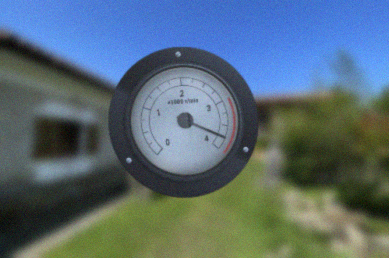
3750 rpm
